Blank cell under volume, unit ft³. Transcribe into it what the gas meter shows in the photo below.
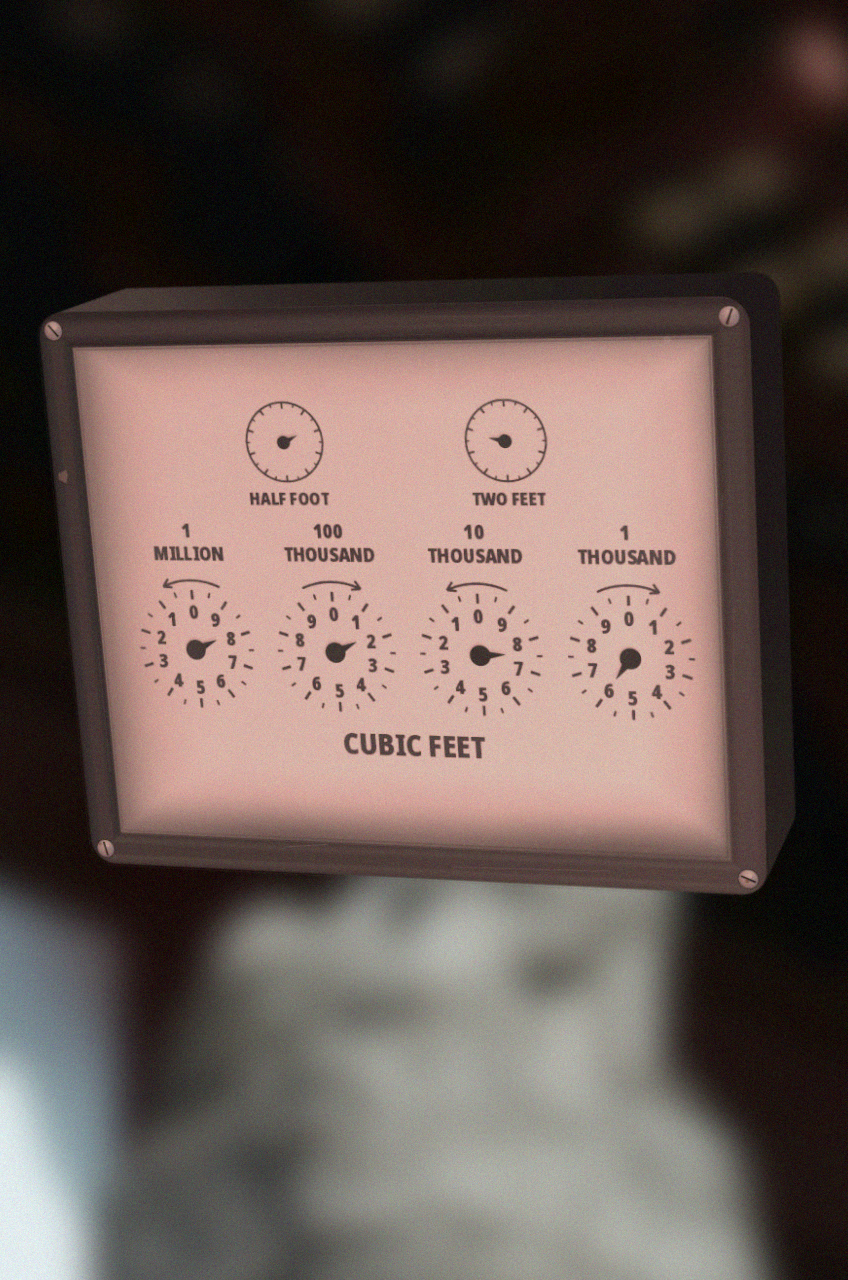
817600 ft³
